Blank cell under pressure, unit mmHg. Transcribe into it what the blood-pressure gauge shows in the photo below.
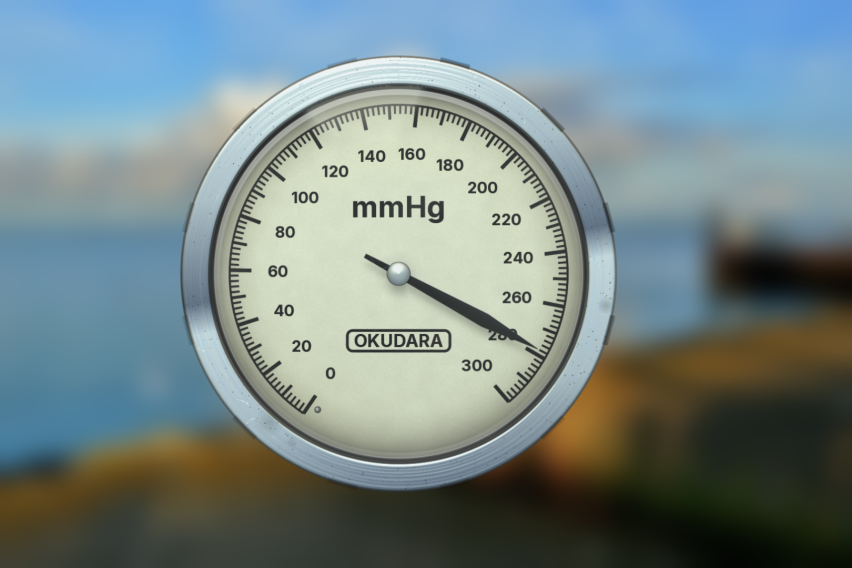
278 mmHg
